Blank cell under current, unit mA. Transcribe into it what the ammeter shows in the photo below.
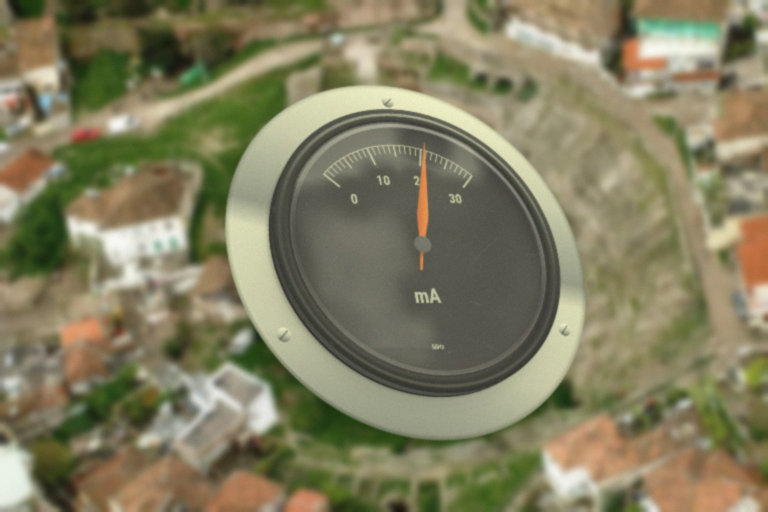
20 mA
